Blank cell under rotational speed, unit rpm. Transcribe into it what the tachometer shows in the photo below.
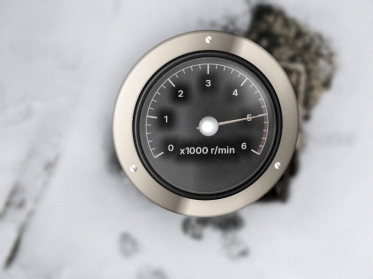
5000 rpm
